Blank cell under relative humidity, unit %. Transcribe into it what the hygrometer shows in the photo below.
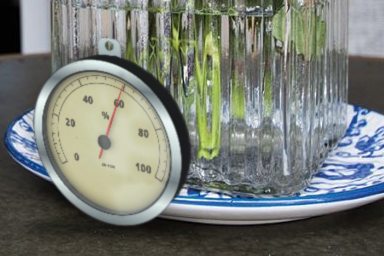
60 %
